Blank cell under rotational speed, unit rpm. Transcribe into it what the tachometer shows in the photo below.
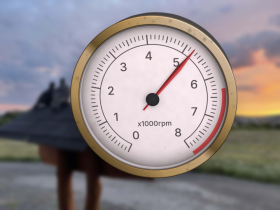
5200 rpm
